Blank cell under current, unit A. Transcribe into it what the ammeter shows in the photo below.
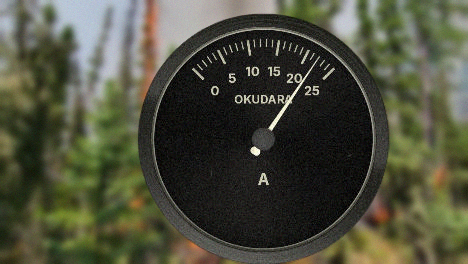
22 A
